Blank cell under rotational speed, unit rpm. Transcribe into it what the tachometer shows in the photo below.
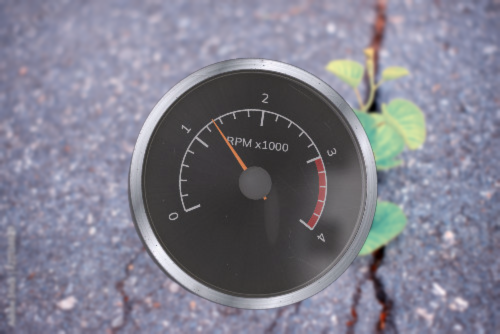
1300 rpm
